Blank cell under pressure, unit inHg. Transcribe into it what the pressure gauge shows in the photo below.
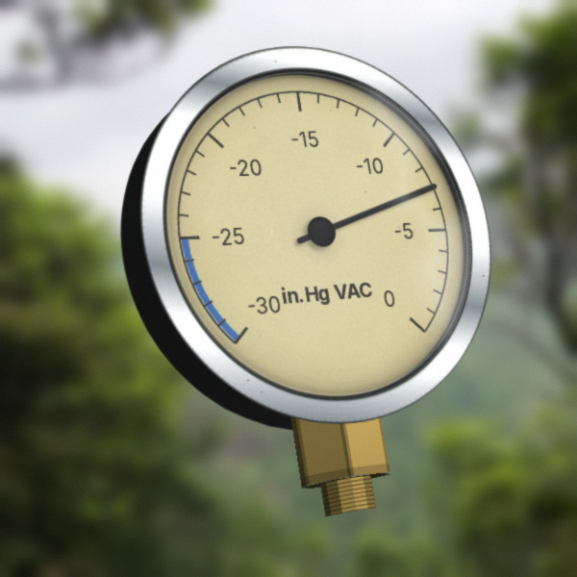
-7 inHg
